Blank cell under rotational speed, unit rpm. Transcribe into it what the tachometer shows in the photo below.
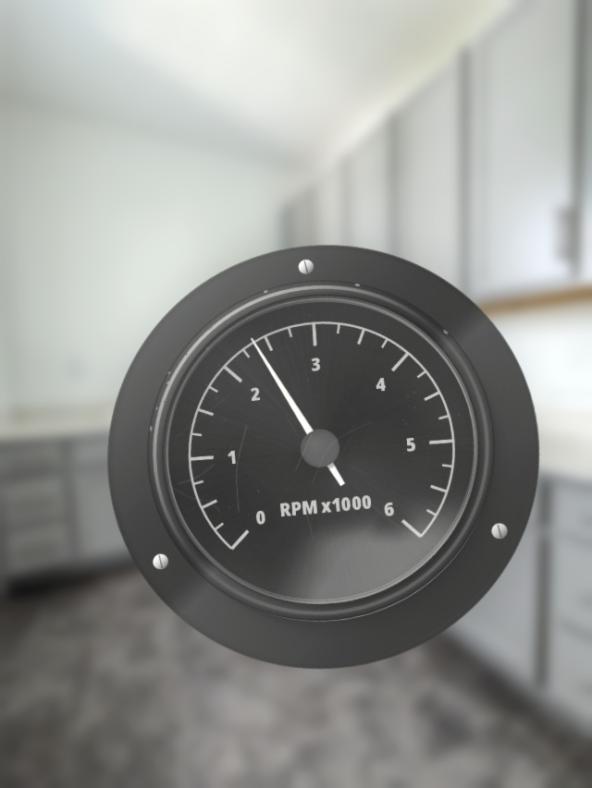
2375 rpm
